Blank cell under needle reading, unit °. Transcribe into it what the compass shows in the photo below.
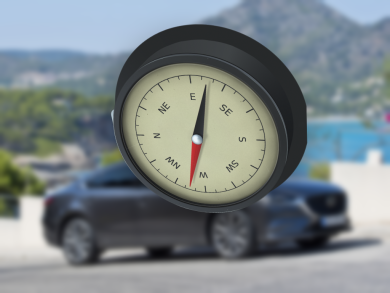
285 °
